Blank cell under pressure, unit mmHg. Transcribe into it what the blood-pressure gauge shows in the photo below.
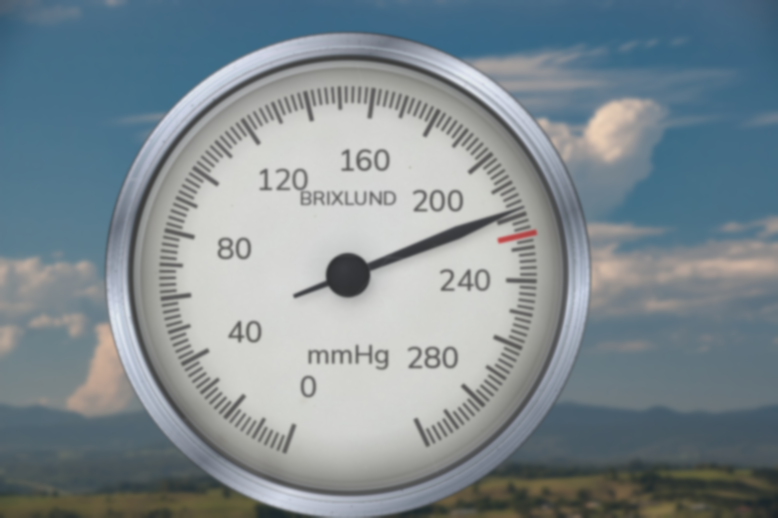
218 mmHg
